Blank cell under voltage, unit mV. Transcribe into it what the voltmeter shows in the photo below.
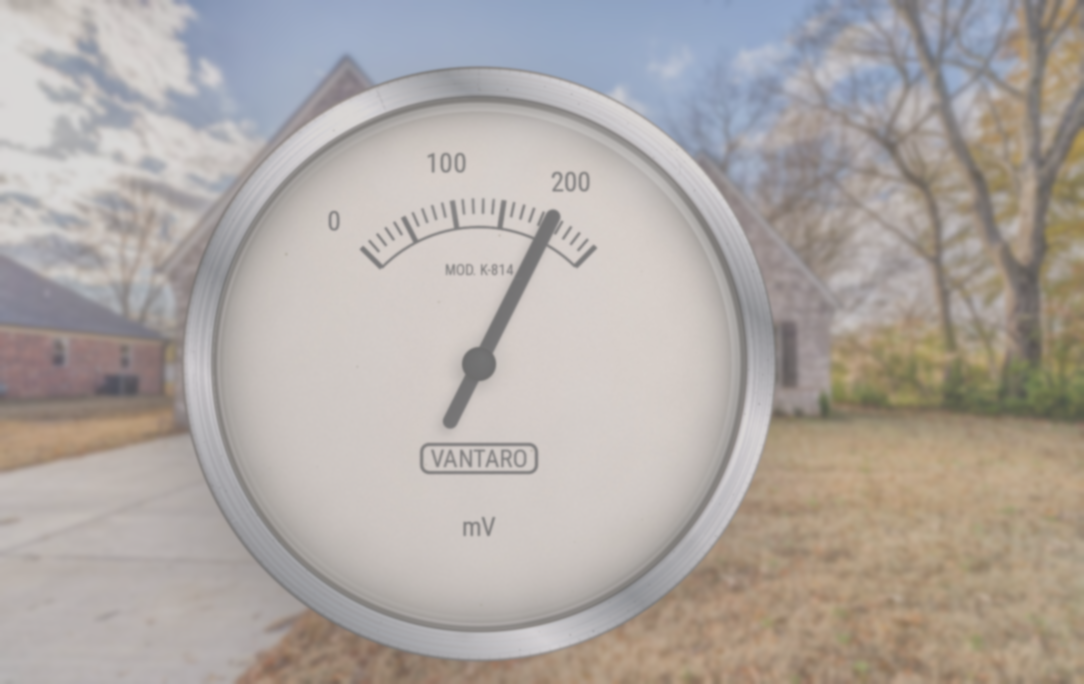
200 mV
